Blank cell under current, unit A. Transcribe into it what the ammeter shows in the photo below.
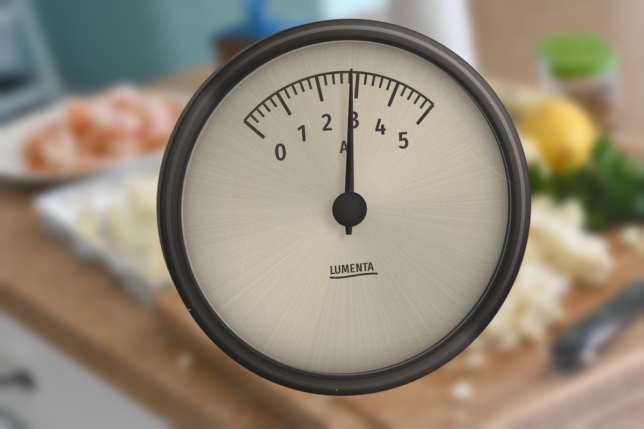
2.8 A
